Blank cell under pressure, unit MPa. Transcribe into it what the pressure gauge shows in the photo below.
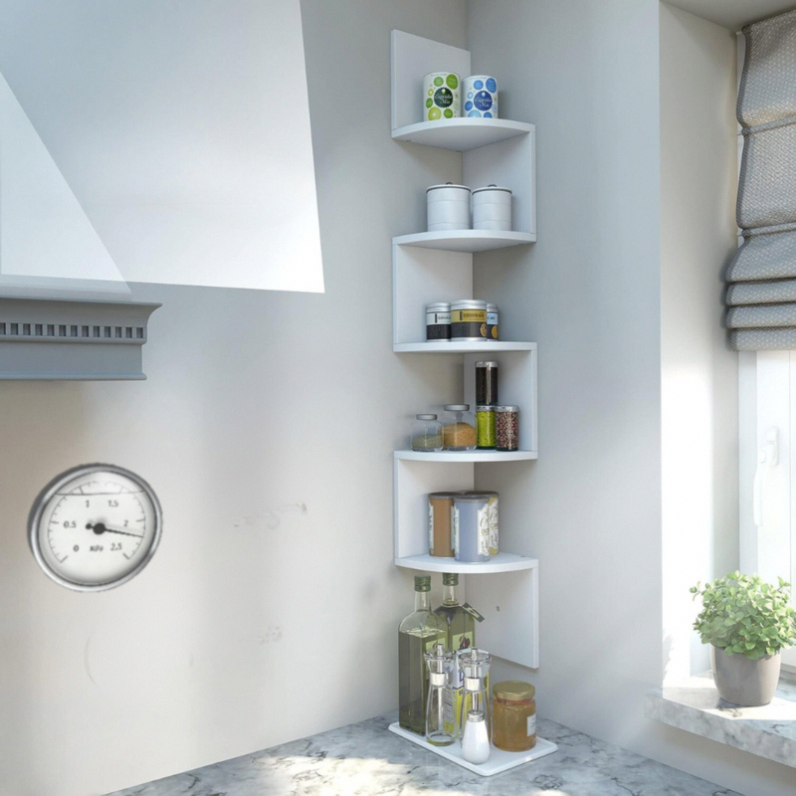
2.2 MPa
